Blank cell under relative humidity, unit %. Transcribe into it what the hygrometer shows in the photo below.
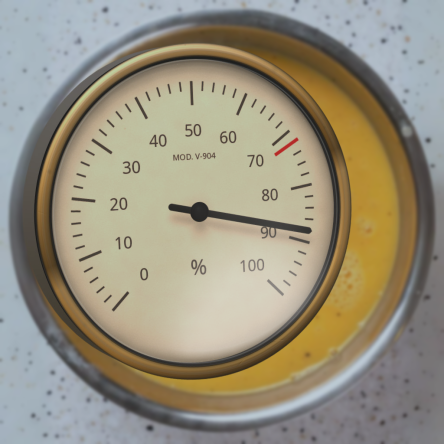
88 %
